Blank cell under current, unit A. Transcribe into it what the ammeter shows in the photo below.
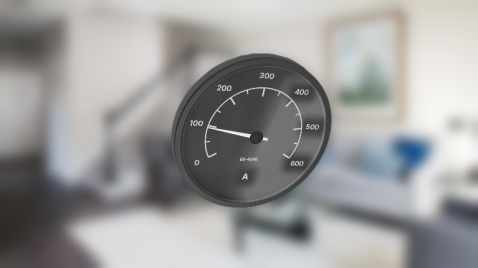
100 A
